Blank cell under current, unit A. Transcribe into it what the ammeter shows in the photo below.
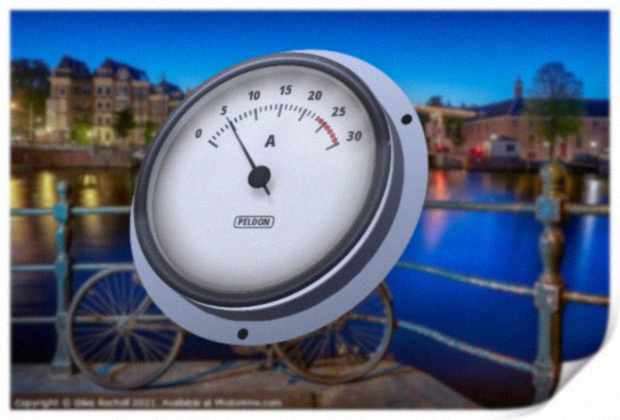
5 A
